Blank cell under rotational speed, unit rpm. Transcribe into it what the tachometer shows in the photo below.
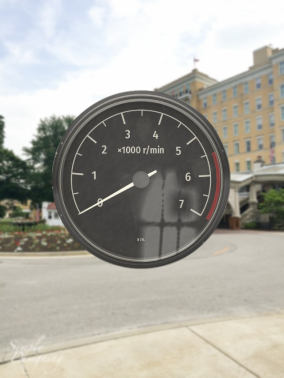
0 rpm
